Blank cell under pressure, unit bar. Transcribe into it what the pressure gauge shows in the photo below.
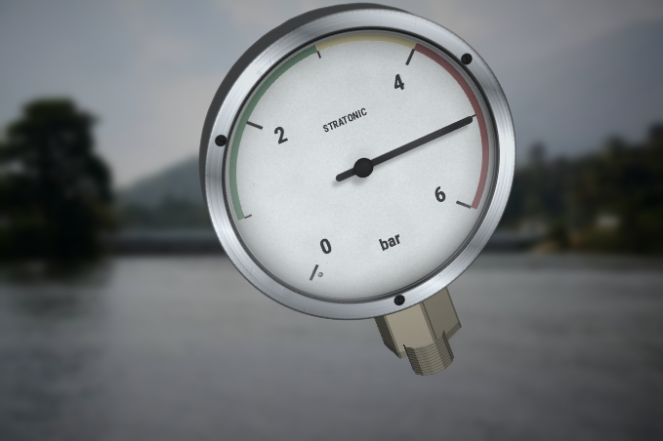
5 bar
